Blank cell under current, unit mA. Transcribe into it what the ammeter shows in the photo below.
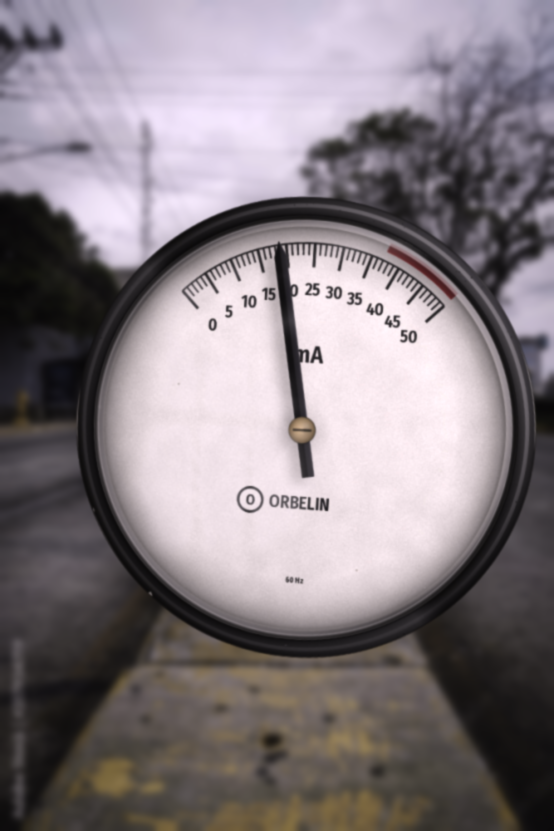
19 mA
